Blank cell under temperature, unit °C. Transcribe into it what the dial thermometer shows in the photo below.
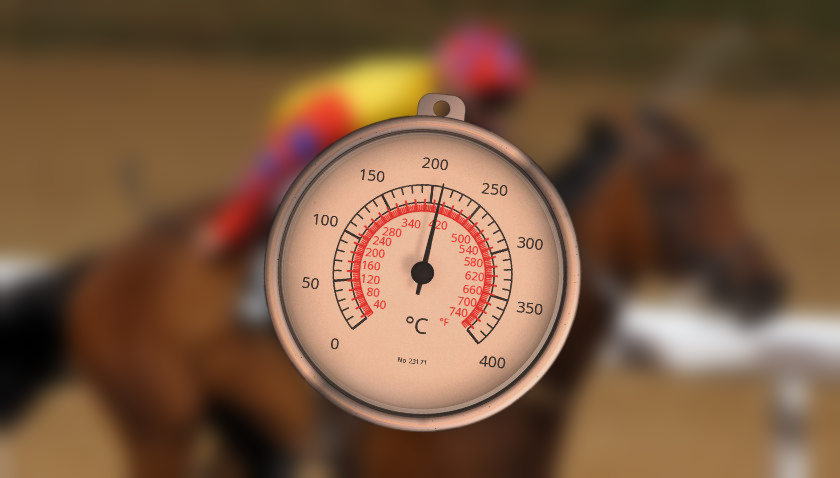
210 °C
